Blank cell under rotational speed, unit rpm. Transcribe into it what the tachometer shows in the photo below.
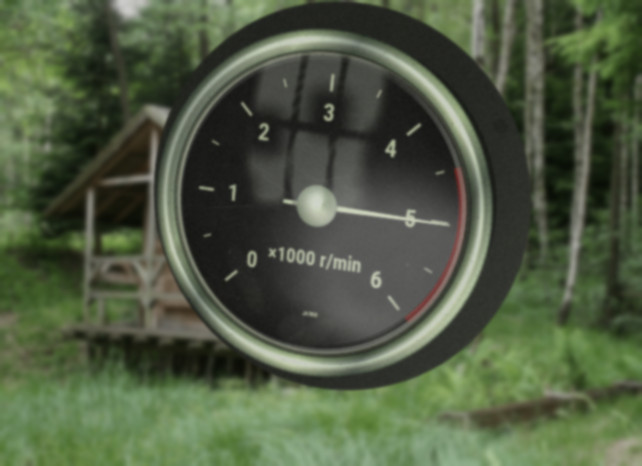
5000 rpm
